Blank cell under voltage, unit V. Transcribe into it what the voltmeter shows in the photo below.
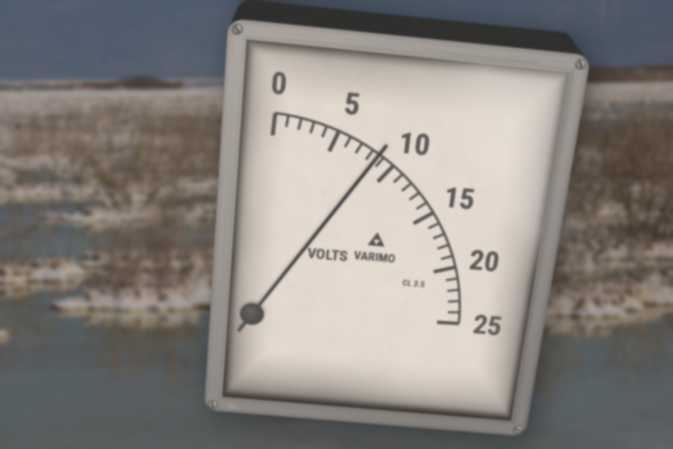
8.5 V
